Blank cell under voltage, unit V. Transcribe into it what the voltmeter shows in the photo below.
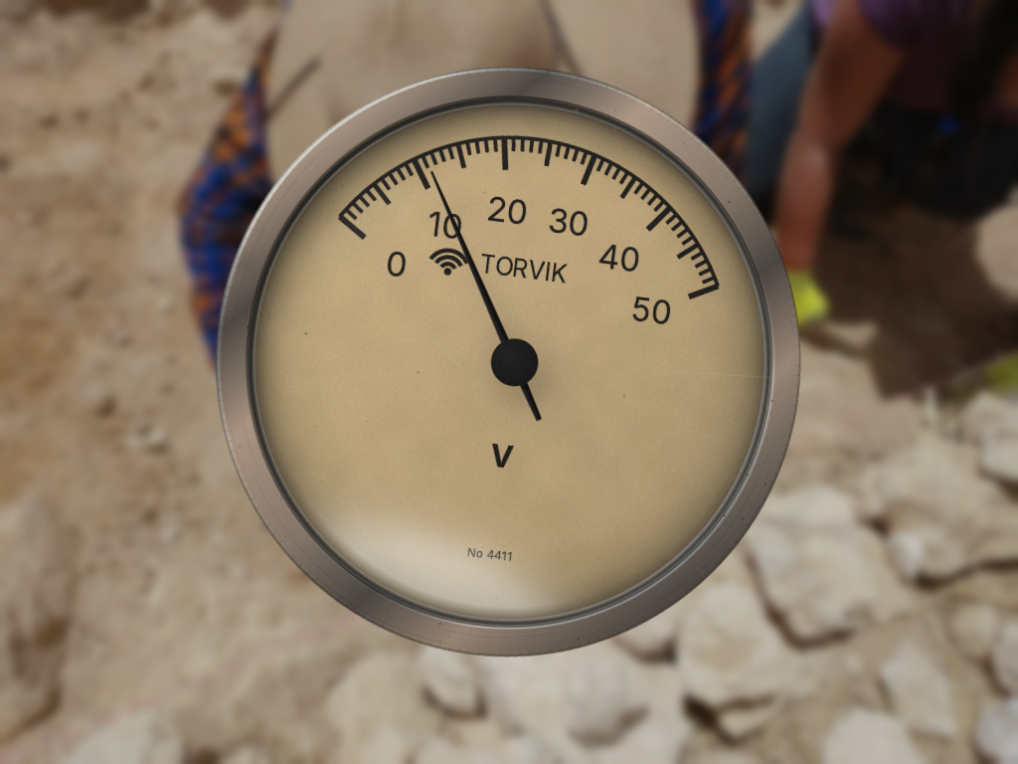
11 V
